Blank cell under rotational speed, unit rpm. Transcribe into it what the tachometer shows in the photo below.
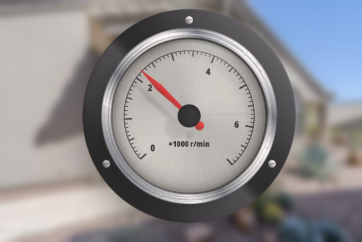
2200 rpm
